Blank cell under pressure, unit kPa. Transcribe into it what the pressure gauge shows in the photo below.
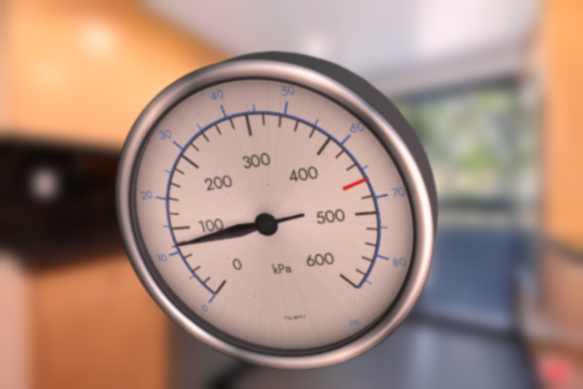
80 kPa
